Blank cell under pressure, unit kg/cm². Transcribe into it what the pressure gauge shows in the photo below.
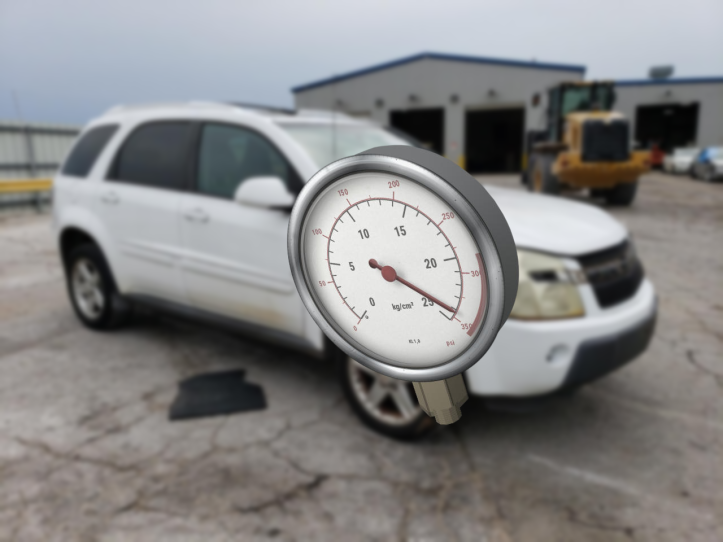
24 kg/cm²
